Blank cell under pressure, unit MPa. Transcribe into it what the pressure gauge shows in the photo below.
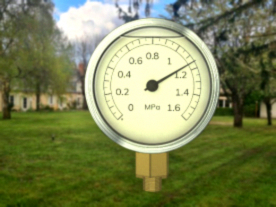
1.15 MPa
